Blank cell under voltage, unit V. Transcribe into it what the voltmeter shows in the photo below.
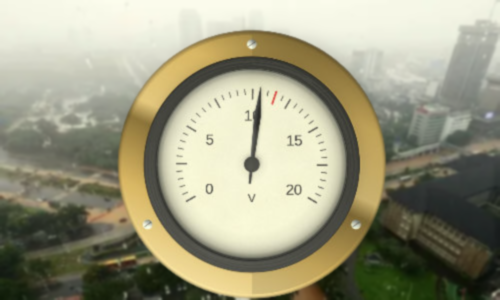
10.5 V
